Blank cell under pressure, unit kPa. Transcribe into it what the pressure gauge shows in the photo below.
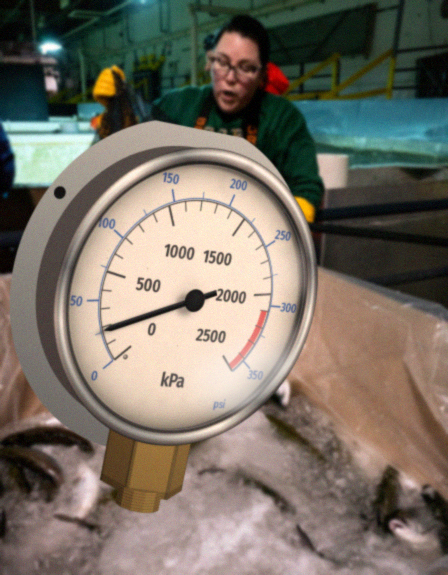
200 kPa
